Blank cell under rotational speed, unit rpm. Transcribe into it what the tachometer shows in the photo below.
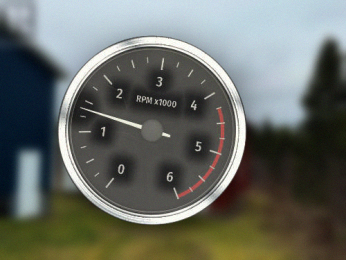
1375 rpm
